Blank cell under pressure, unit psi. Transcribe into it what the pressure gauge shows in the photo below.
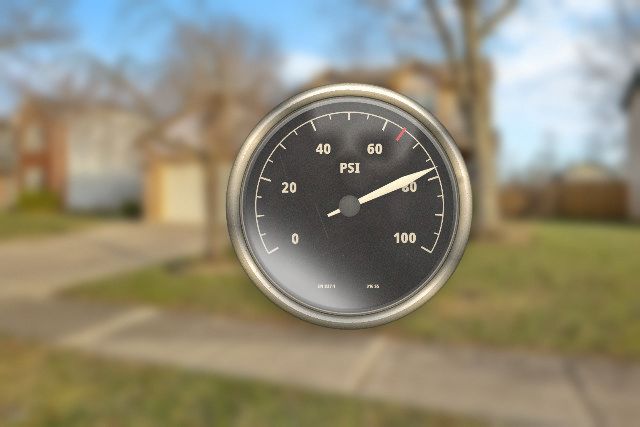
77.5 psi
